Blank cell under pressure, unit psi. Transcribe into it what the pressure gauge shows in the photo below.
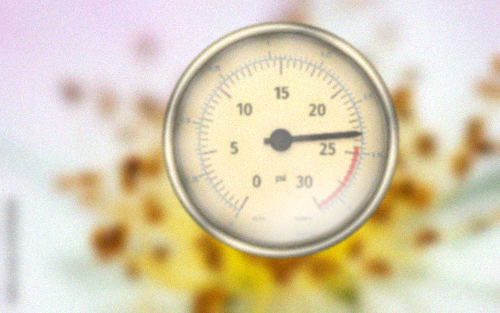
23.5 psi
